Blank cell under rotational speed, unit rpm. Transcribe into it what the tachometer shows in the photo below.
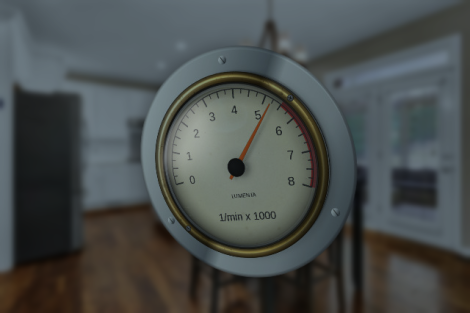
5250 rpm
